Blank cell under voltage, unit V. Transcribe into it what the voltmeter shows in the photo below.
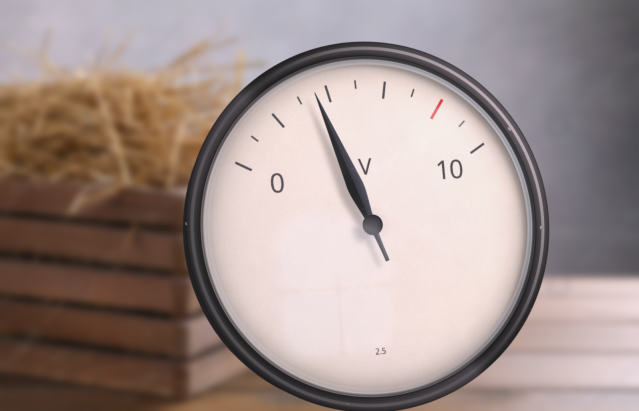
3.5 V
